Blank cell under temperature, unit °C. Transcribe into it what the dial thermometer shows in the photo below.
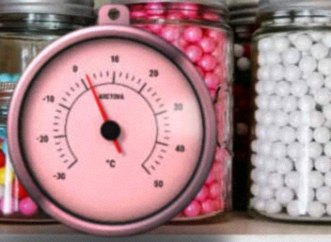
2 °C
